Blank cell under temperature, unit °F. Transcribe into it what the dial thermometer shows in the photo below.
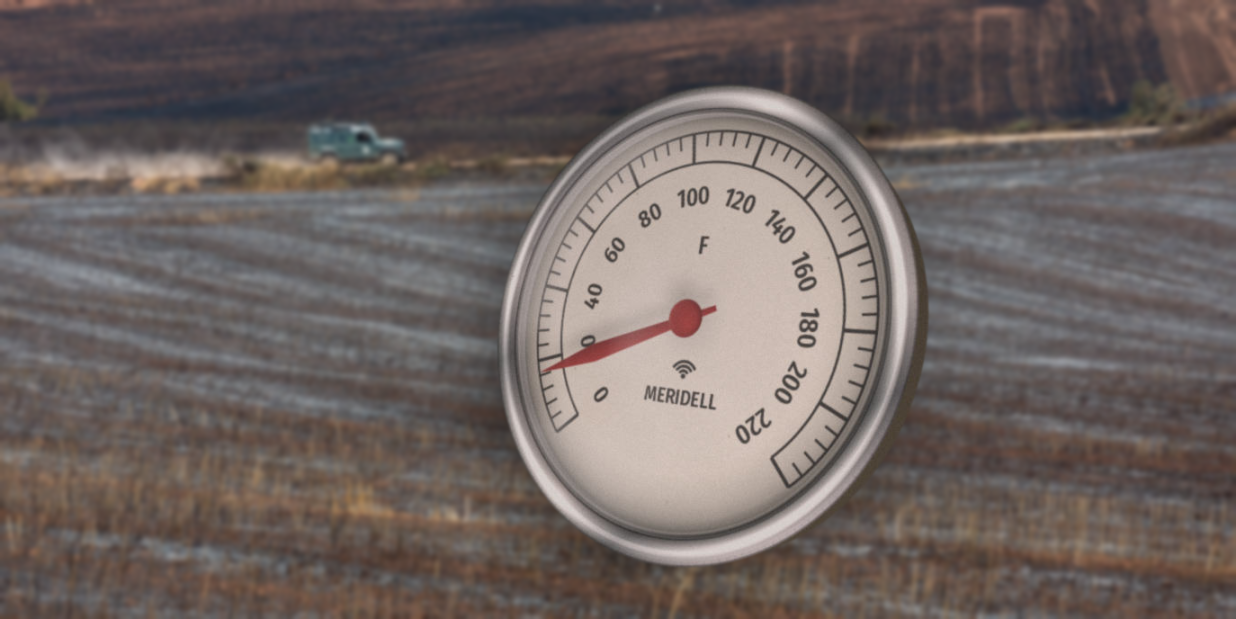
16 °F
